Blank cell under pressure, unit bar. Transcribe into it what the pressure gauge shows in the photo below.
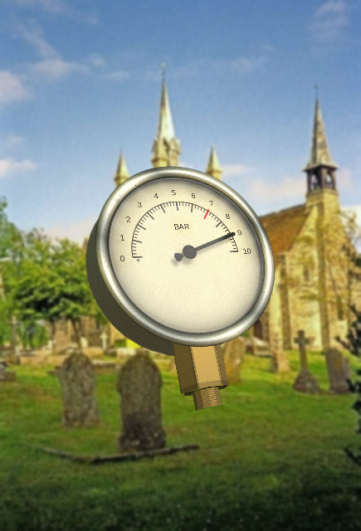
9 bar
